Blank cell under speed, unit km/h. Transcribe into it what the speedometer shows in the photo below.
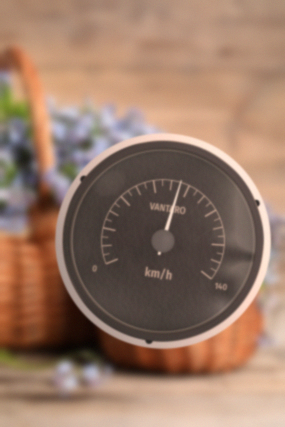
75 km/h
